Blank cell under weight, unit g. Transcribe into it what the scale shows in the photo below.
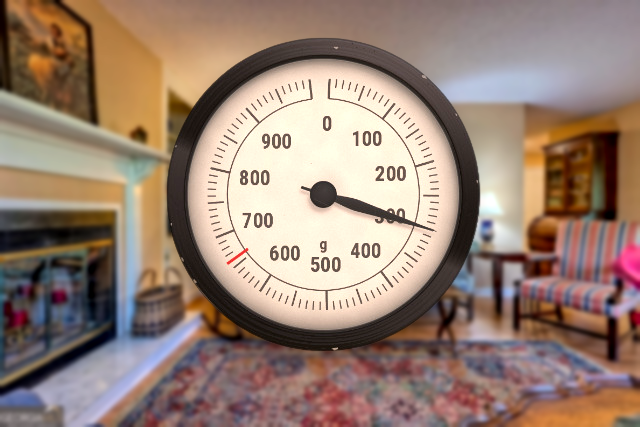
300 g
